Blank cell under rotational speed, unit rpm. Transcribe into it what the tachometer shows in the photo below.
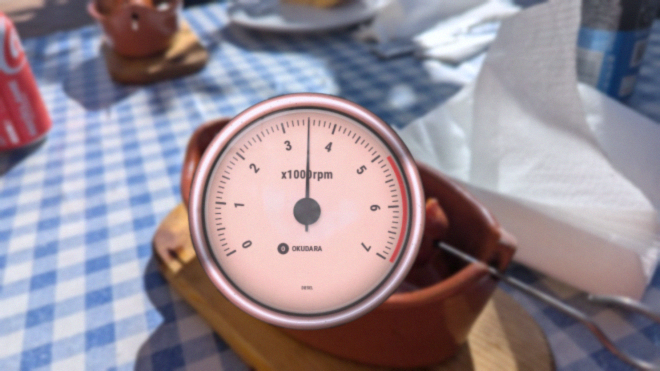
3500 rpm
